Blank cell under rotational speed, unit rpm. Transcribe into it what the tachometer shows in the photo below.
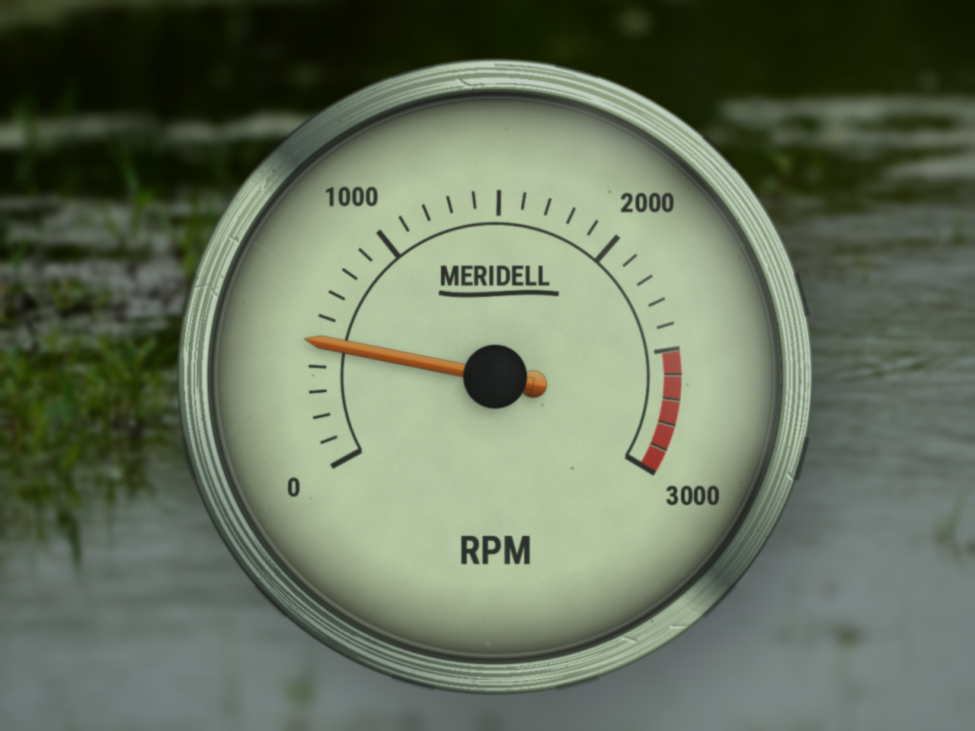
500 rpm
